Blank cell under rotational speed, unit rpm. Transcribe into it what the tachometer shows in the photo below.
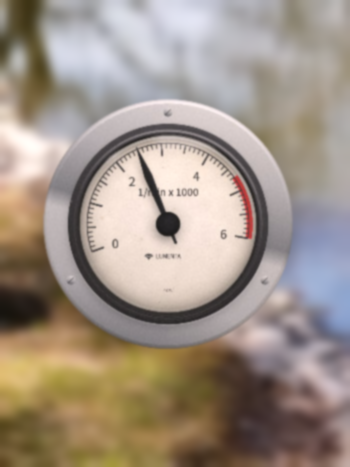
2500 rpm
